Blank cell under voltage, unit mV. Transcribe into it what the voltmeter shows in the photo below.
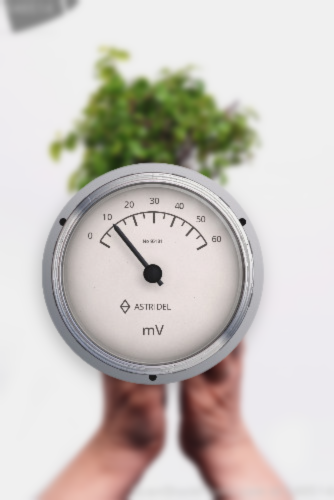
10 mV
